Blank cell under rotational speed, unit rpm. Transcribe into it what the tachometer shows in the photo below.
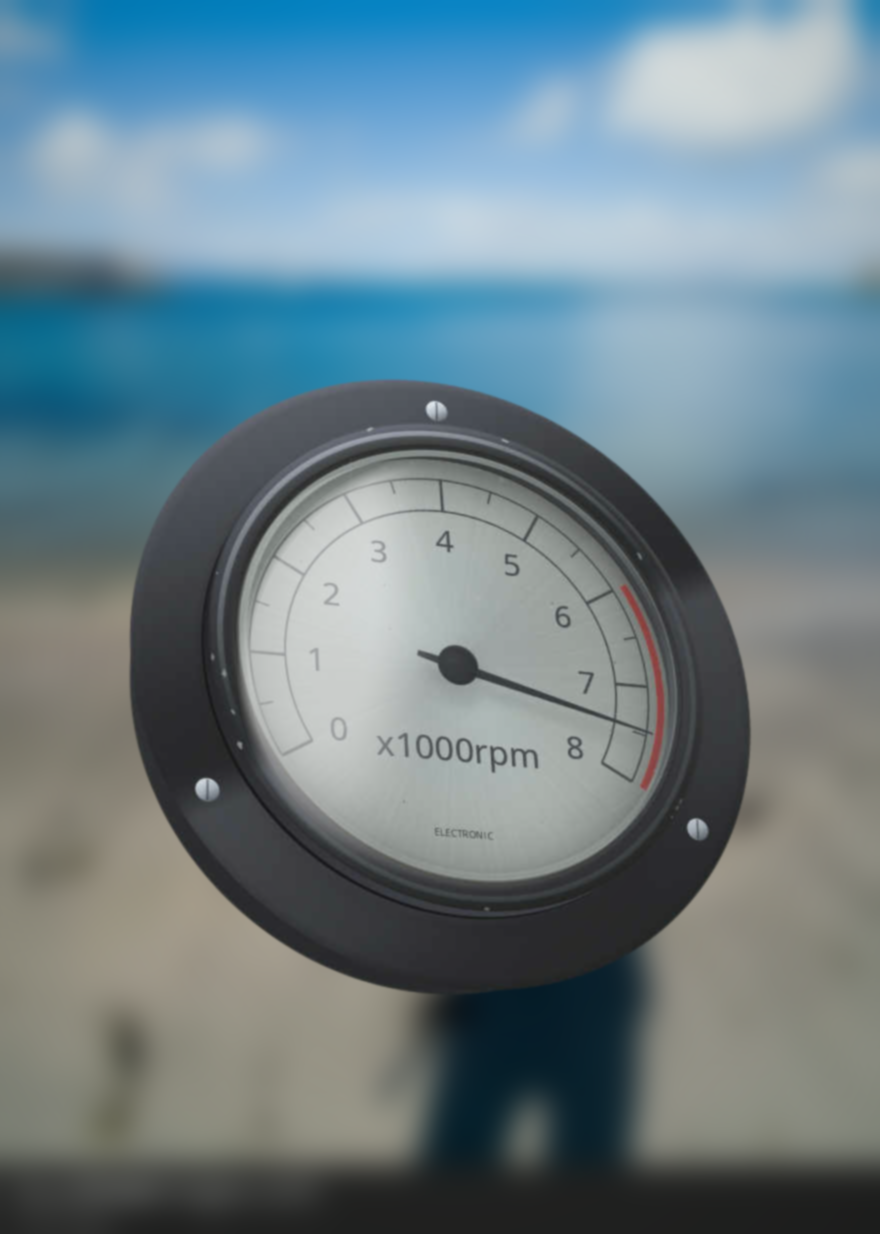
7500 rpm
